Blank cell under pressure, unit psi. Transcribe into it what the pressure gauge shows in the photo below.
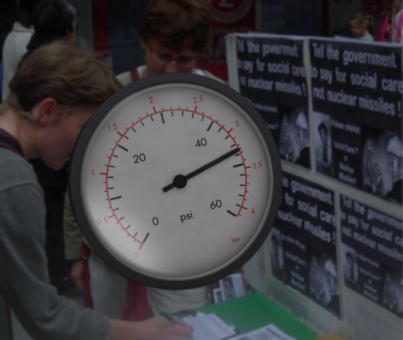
47 psi
